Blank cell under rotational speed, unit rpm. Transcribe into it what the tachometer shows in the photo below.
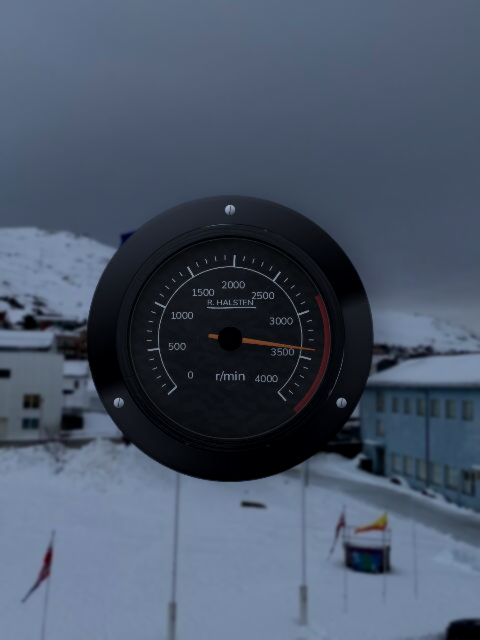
3400 rpm
